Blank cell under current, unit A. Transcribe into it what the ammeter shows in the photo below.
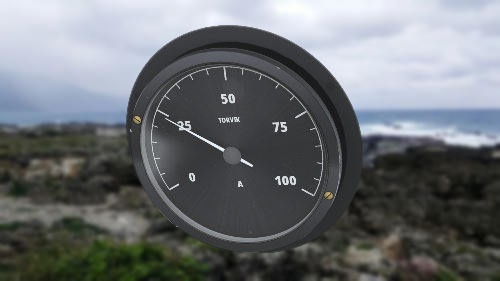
25 A
